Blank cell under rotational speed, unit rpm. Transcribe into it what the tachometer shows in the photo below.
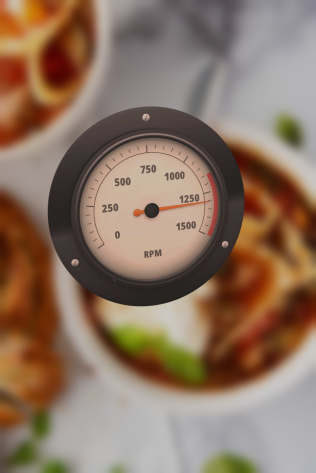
1300 rpm
